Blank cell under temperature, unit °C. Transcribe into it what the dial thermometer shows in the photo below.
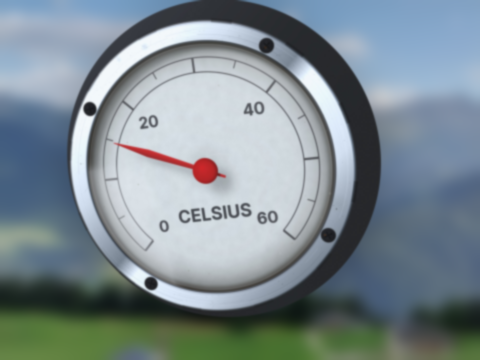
15 °C
